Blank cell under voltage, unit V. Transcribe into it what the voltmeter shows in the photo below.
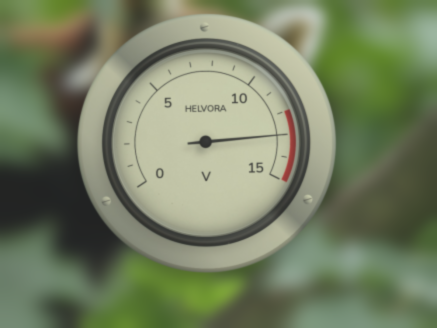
13 V
